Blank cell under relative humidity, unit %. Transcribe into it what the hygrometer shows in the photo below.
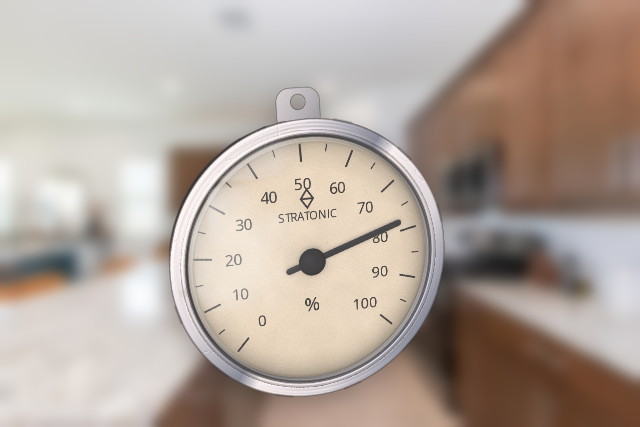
77.5 %
